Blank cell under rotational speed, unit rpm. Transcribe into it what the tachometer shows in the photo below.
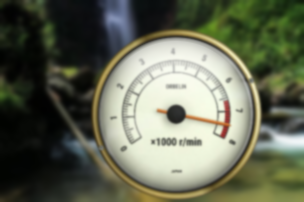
7500 rpm
